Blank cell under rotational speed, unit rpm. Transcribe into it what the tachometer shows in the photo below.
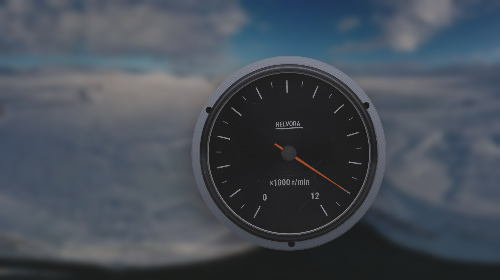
11000 rpm
